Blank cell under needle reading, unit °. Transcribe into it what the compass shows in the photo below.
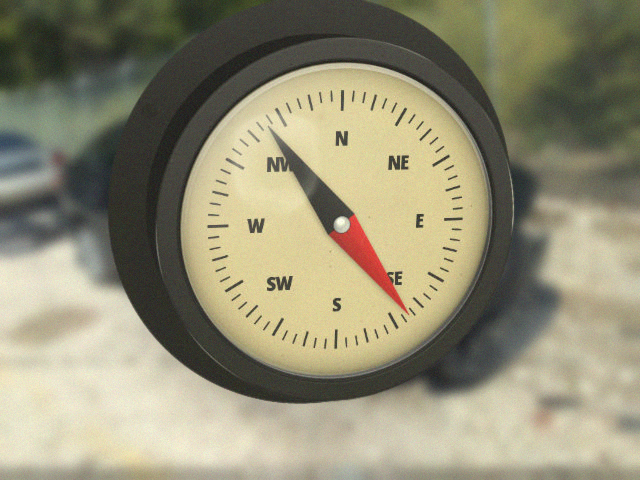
142.5 °
